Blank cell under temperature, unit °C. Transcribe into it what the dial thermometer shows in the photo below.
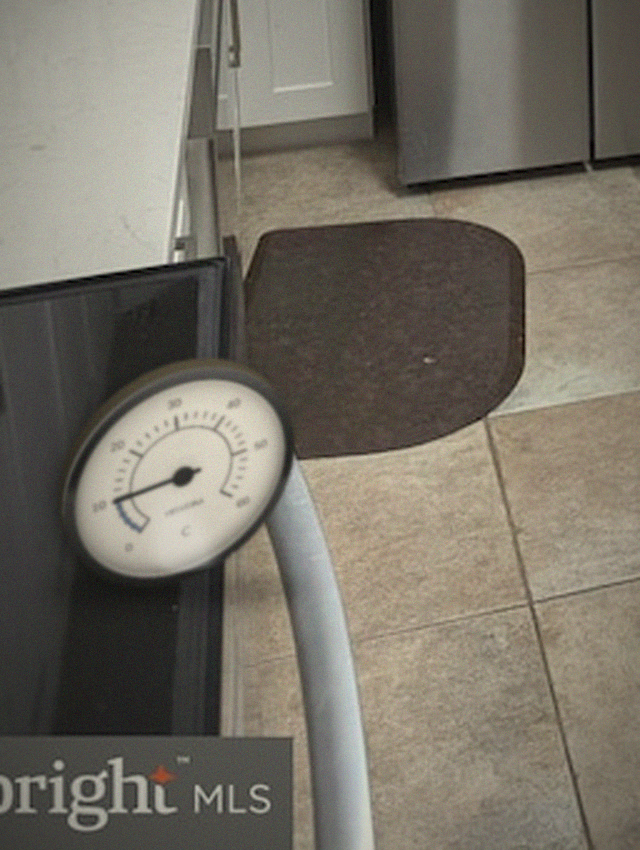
10 °C
